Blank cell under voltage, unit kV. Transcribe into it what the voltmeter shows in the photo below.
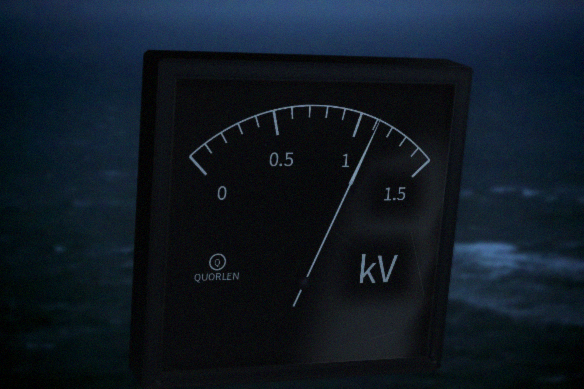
1.1 kV
